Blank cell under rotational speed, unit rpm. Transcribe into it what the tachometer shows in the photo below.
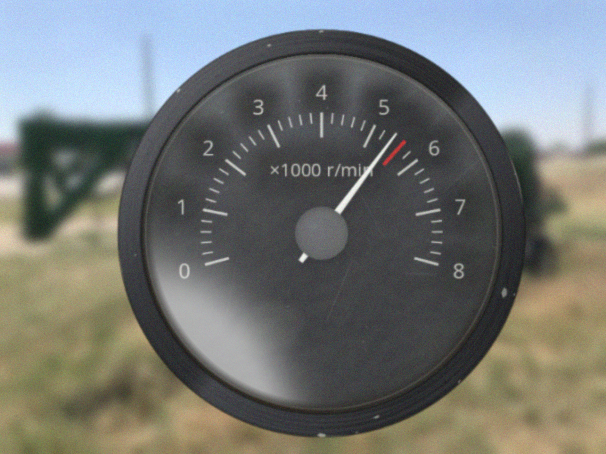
5400 rpm
